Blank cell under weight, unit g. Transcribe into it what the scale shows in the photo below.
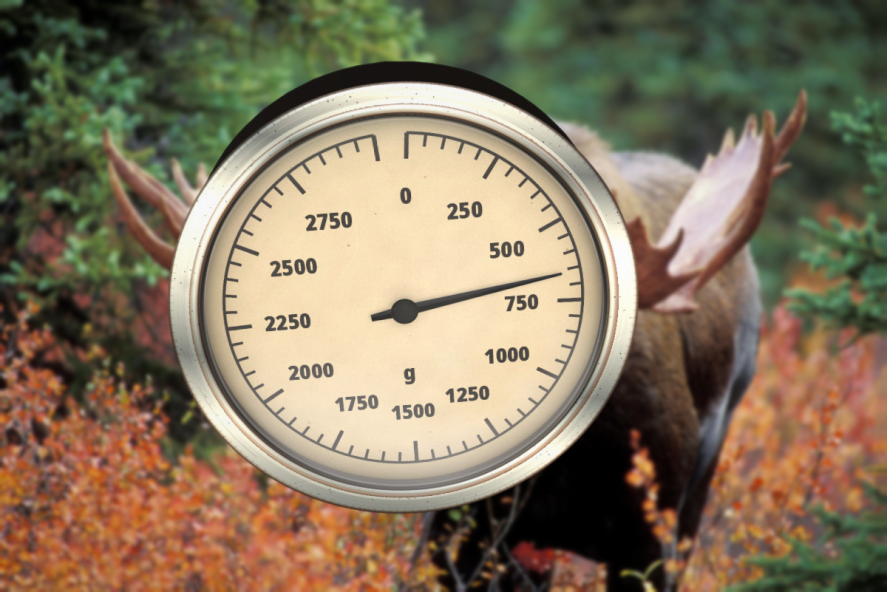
650 g
